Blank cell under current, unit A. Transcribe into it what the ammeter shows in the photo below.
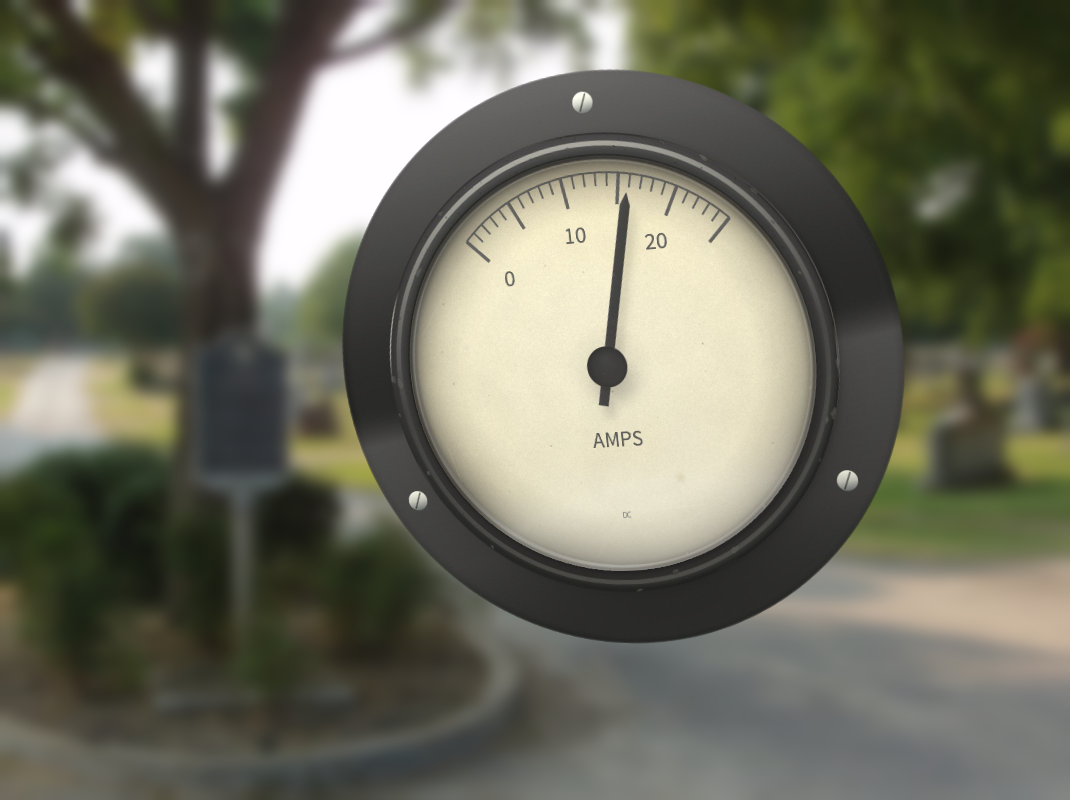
16 A
